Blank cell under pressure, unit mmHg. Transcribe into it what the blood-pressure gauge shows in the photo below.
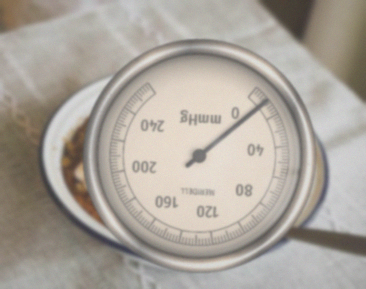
10 mmHg
